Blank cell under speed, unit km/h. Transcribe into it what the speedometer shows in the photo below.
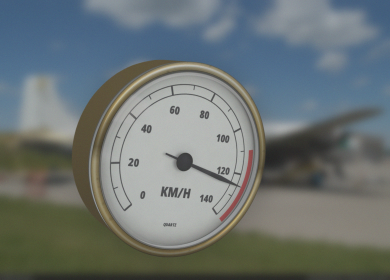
125 km/h
